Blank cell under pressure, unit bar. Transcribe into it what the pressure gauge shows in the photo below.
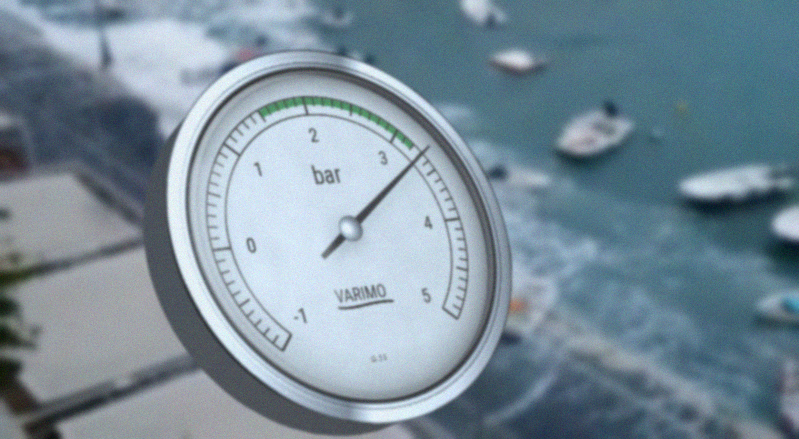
3.3 bar
